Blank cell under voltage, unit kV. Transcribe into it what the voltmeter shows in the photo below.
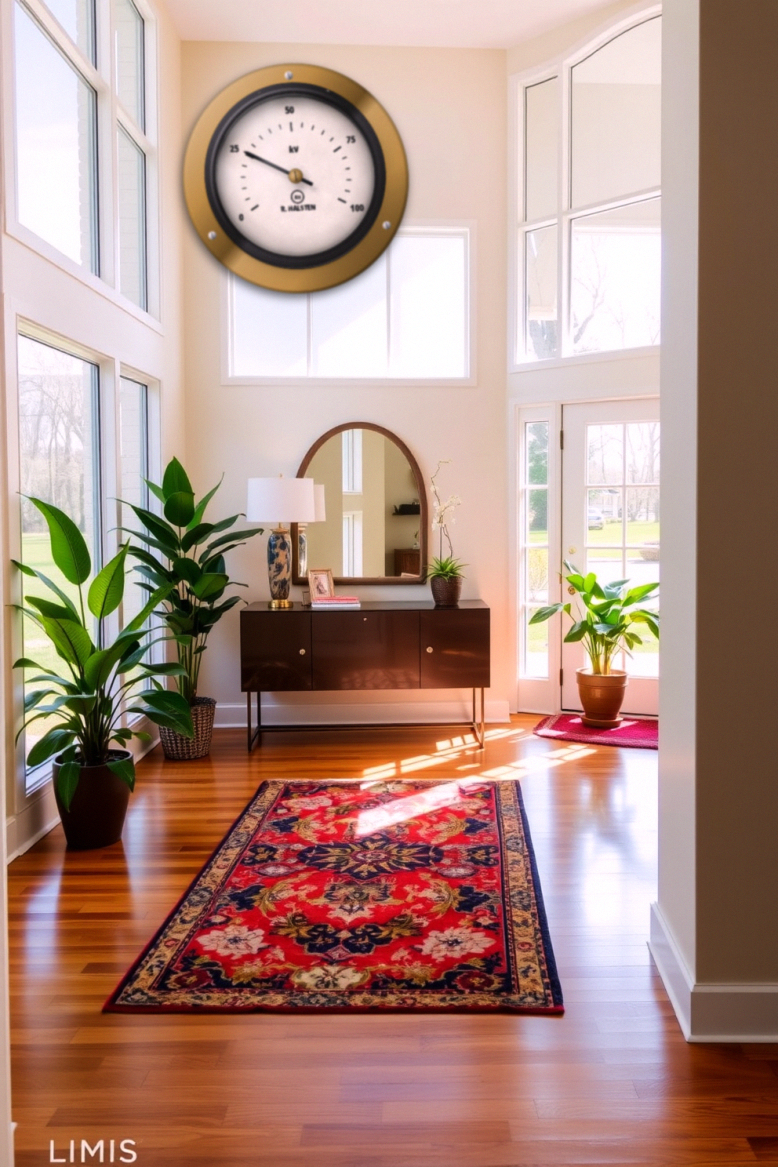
25 kV
